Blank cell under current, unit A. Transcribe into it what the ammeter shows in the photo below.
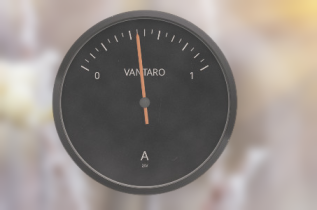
0.45 A
